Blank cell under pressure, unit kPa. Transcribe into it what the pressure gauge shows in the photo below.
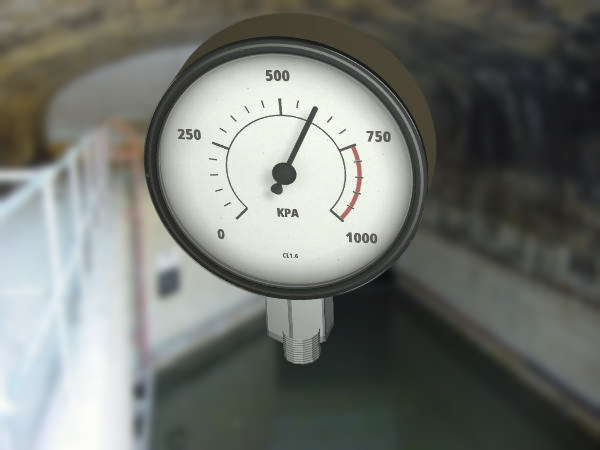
600 kPa
